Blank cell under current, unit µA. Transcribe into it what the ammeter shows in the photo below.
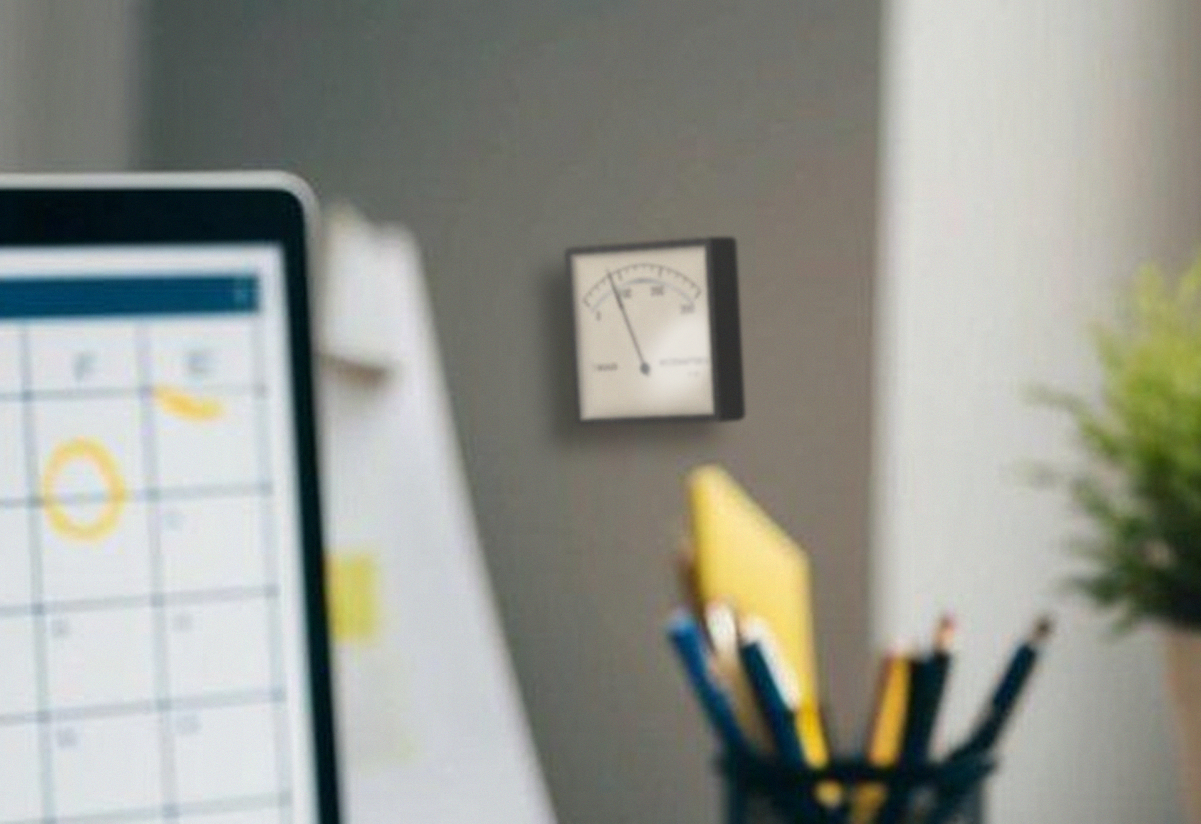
80 µA
